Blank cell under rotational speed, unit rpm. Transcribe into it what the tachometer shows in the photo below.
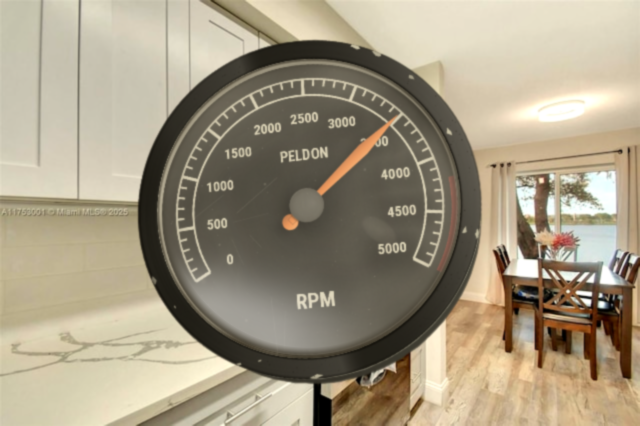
3500 rpm
